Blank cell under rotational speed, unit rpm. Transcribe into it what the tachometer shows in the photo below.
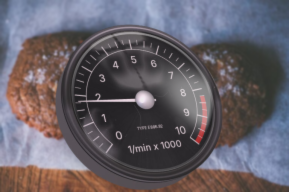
1750 rpm
